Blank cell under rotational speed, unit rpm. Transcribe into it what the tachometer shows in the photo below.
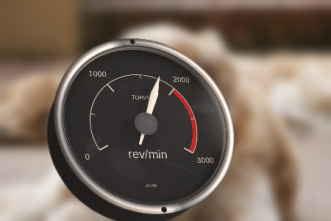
1750 rpm
